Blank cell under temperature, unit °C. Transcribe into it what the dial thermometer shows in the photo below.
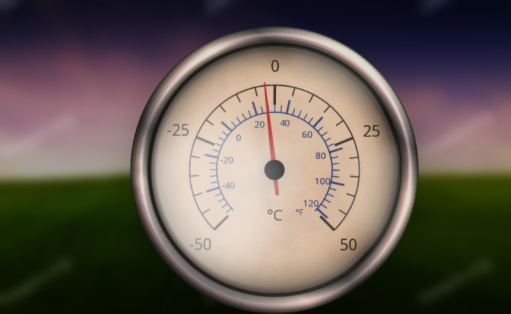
-2.5 °C
